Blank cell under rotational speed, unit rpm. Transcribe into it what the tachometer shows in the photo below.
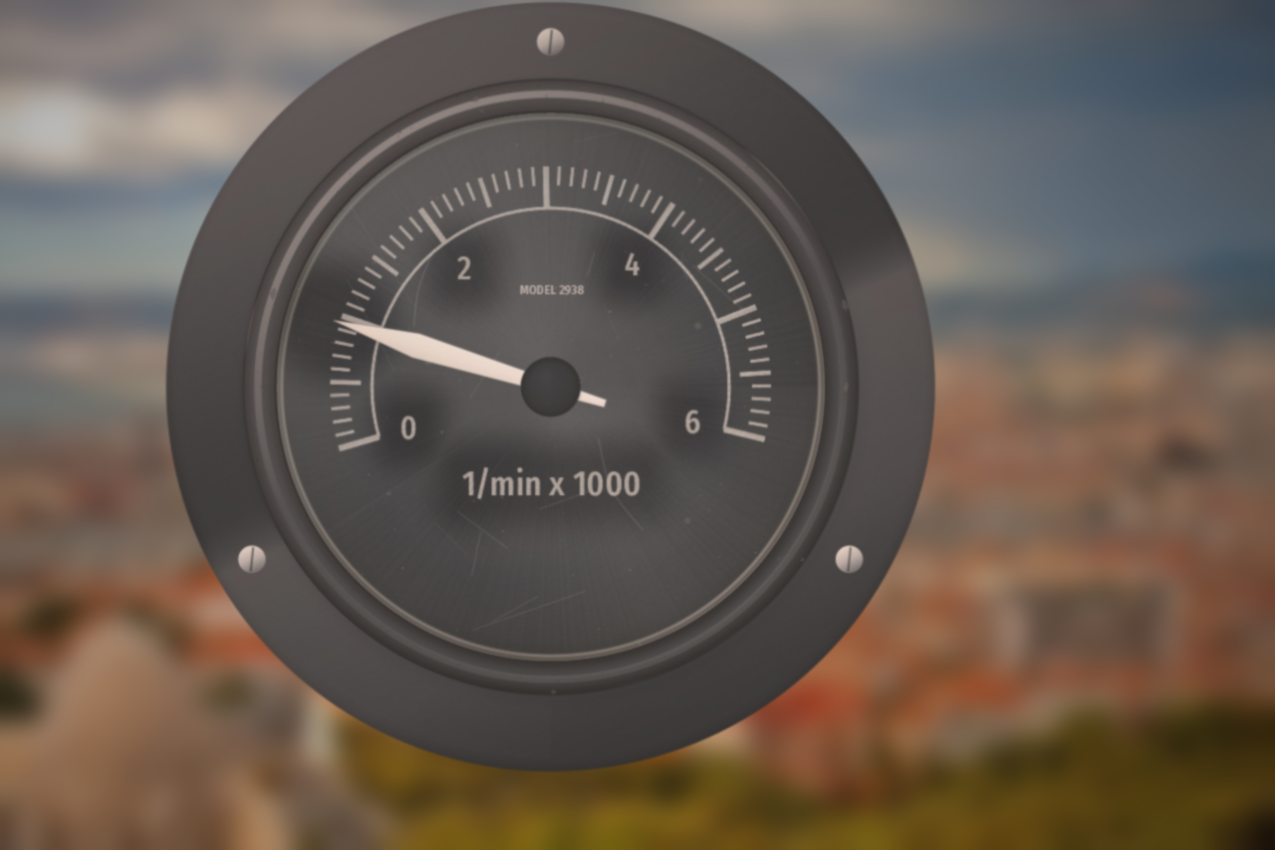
950 rpm
